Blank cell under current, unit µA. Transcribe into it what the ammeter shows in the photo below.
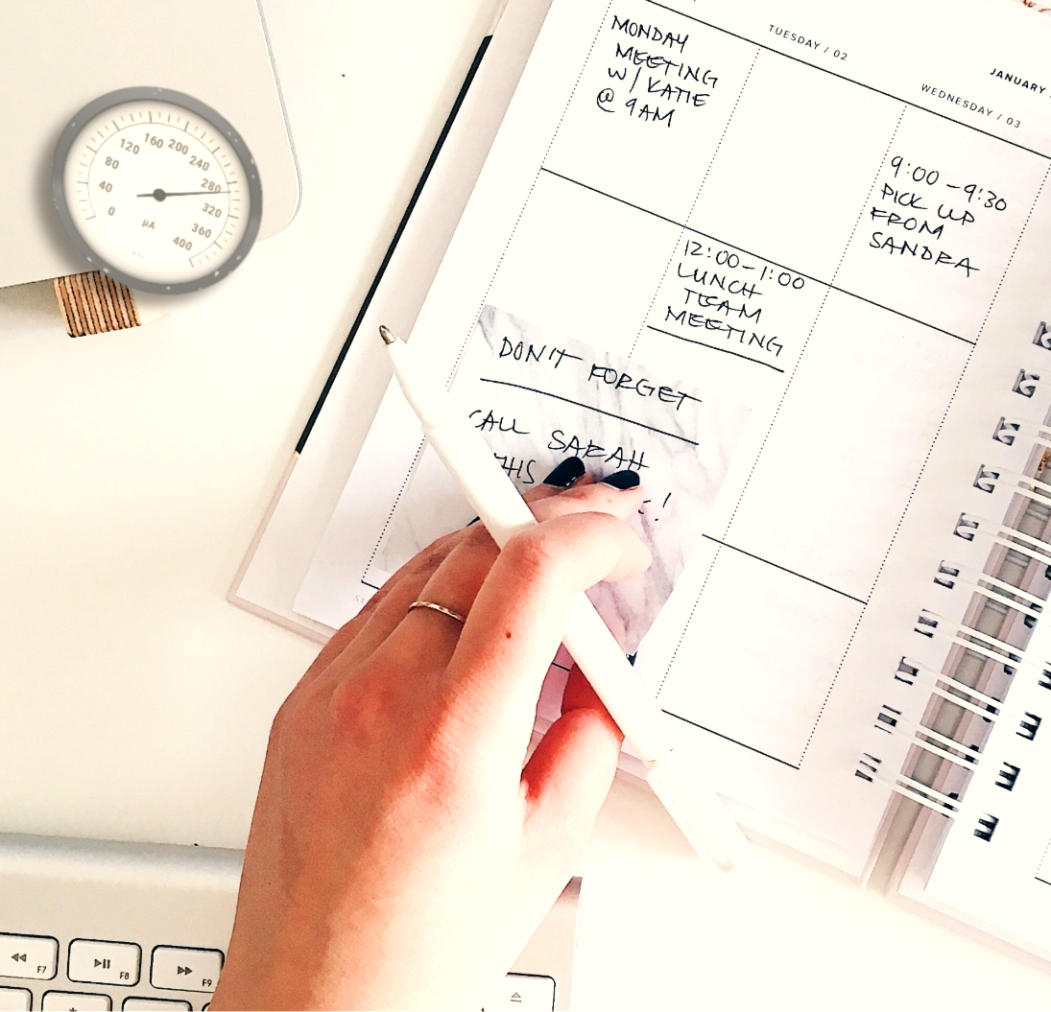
290 µA
